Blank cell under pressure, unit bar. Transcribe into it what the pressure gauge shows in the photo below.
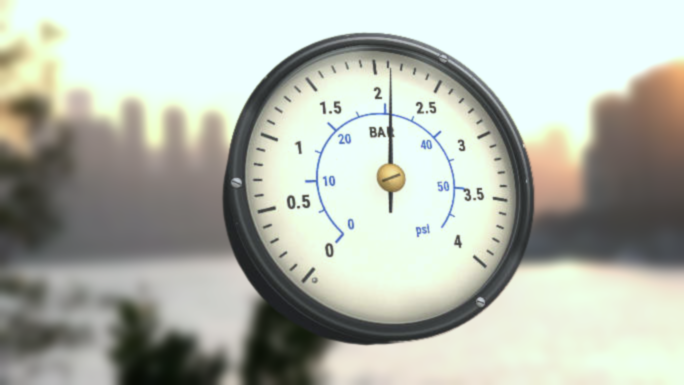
2.1 bar
